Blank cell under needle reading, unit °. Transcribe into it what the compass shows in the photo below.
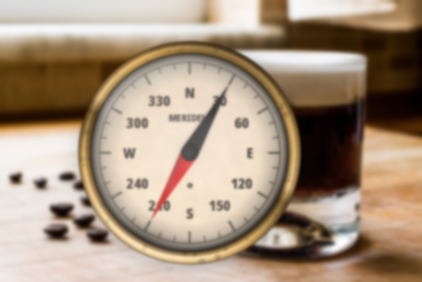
210 °
